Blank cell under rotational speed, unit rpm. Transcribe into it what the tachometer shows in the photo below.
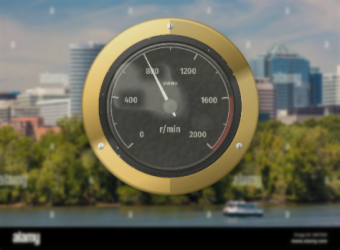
800 rpm
